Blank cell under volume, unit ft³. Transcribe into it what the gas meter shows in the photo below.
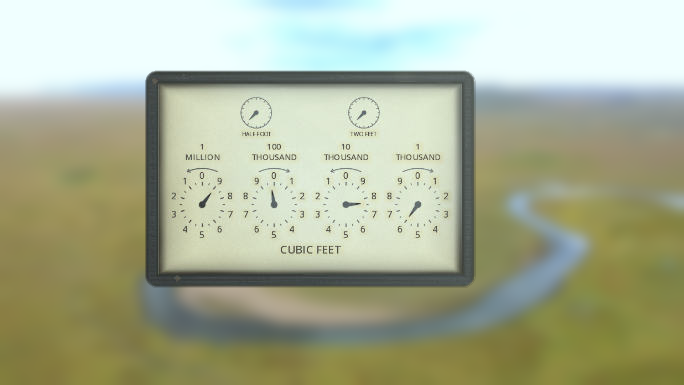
897600 ft³
